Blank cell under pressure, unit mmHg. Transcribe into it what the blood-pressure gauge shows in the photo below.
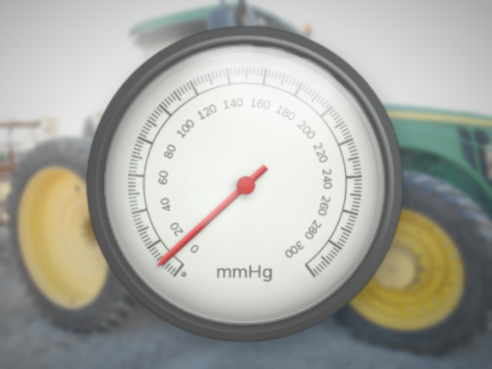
10 mmHg
